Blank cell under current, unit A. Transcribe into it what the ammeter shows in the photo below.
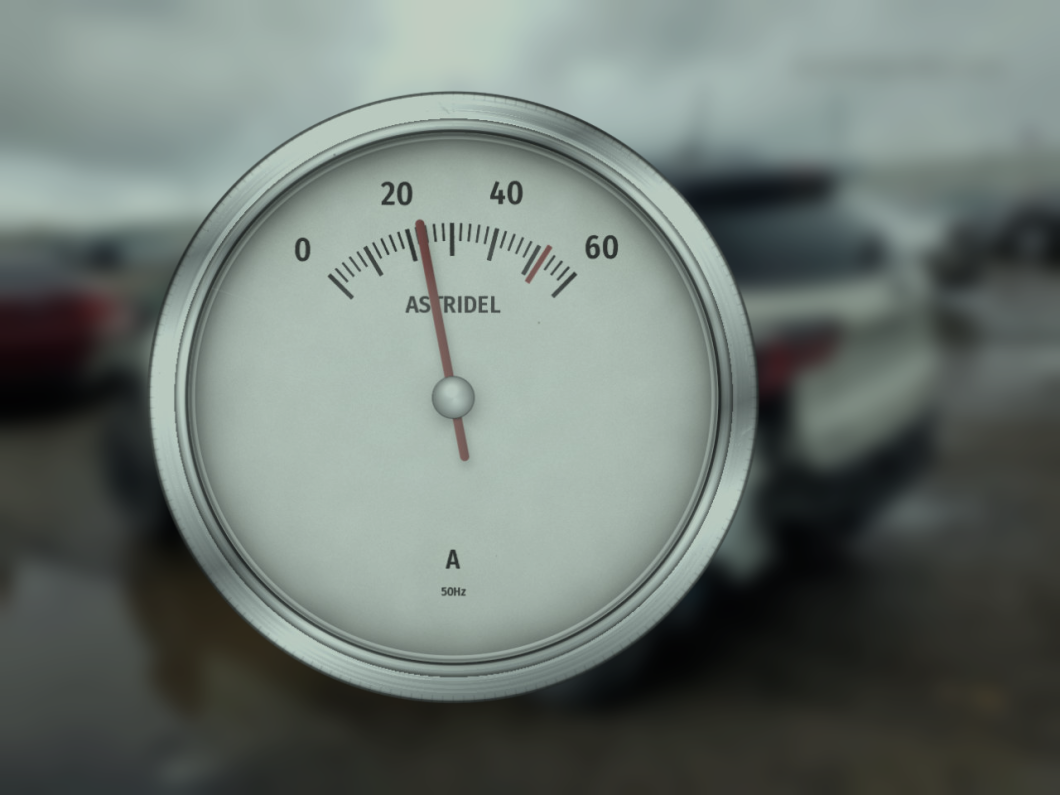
23 A
